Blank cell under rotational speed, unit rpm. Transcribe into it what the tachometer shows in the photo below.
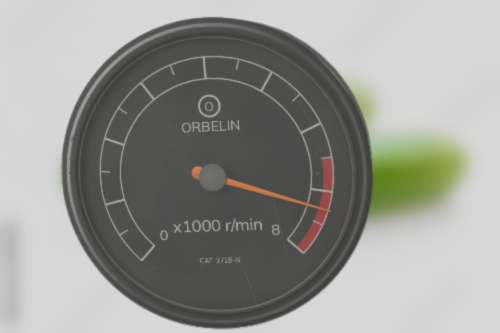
7250 rpm
